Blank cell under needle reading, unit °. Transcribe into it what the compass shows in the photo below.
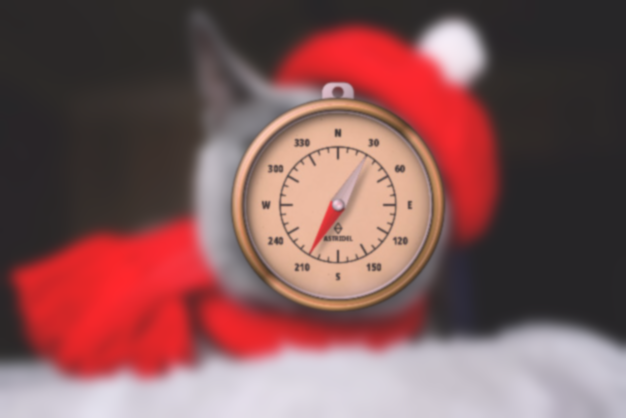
210 °
